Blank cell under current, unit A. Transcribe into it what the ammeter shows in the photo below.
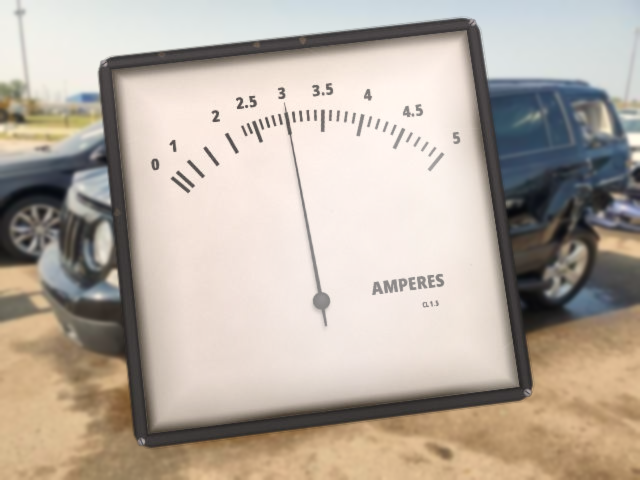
3 A
